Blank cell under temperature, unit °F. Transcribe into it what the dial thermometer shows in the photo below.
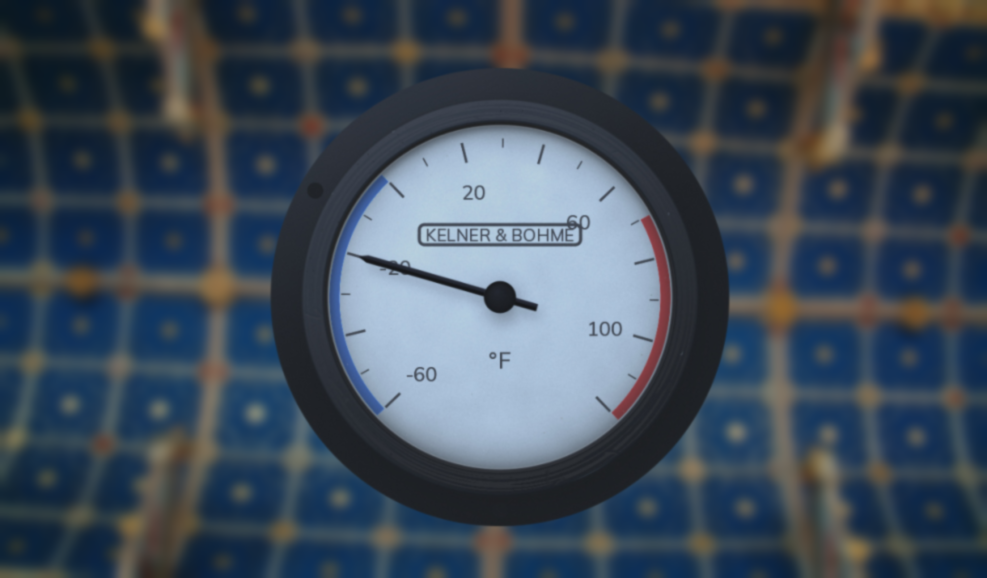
-20 °F
